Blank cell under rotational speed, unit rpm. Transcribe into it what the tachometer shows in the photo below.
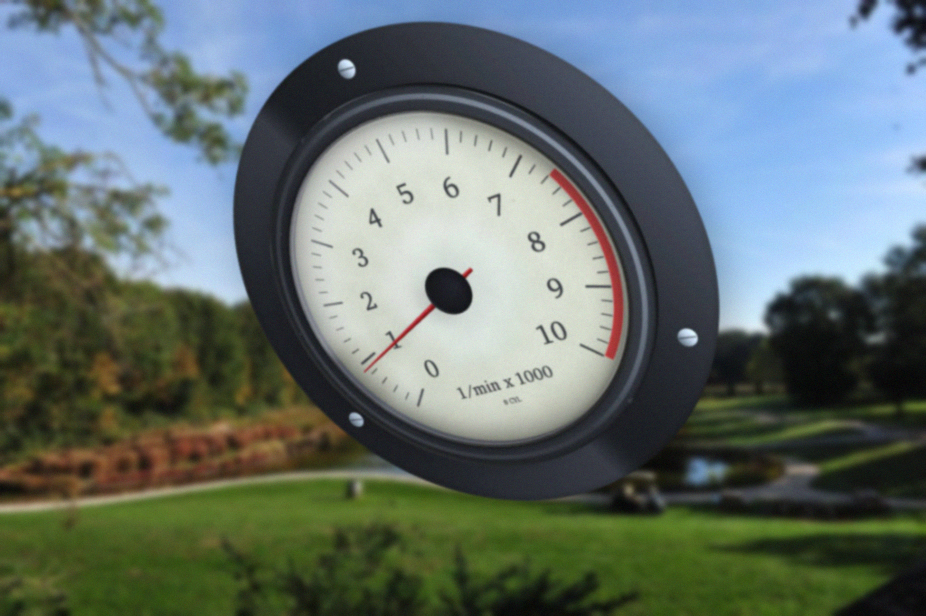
900 rpm
